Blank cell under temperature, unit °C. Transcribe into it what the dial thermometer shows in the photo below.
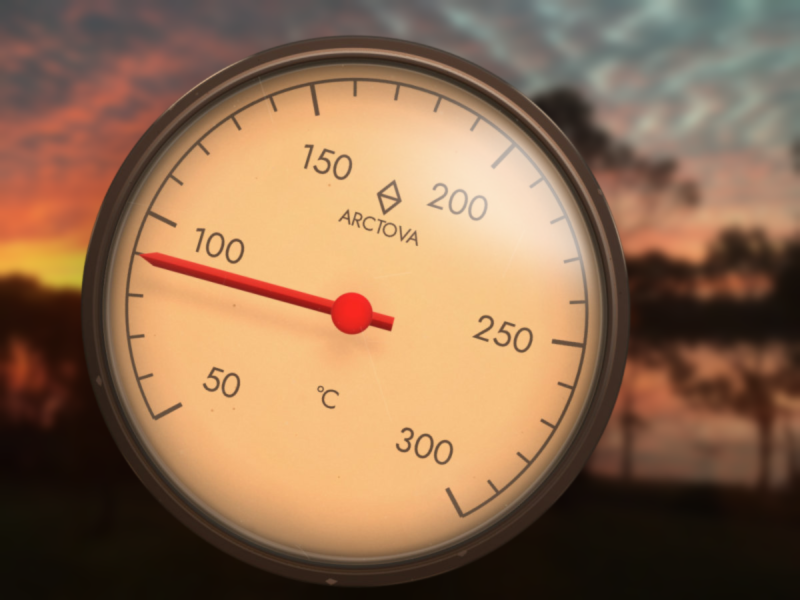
90 °C
